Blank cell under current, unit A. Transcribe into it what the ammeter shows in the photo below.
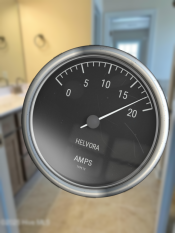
18 A
